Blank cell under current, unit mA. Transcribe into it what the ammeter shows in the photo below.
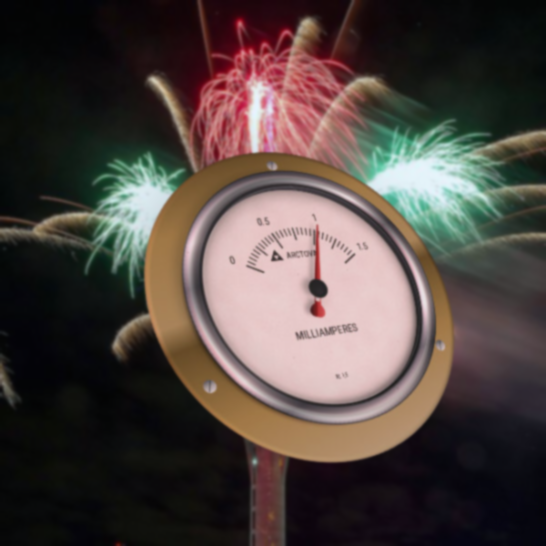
1 mA
